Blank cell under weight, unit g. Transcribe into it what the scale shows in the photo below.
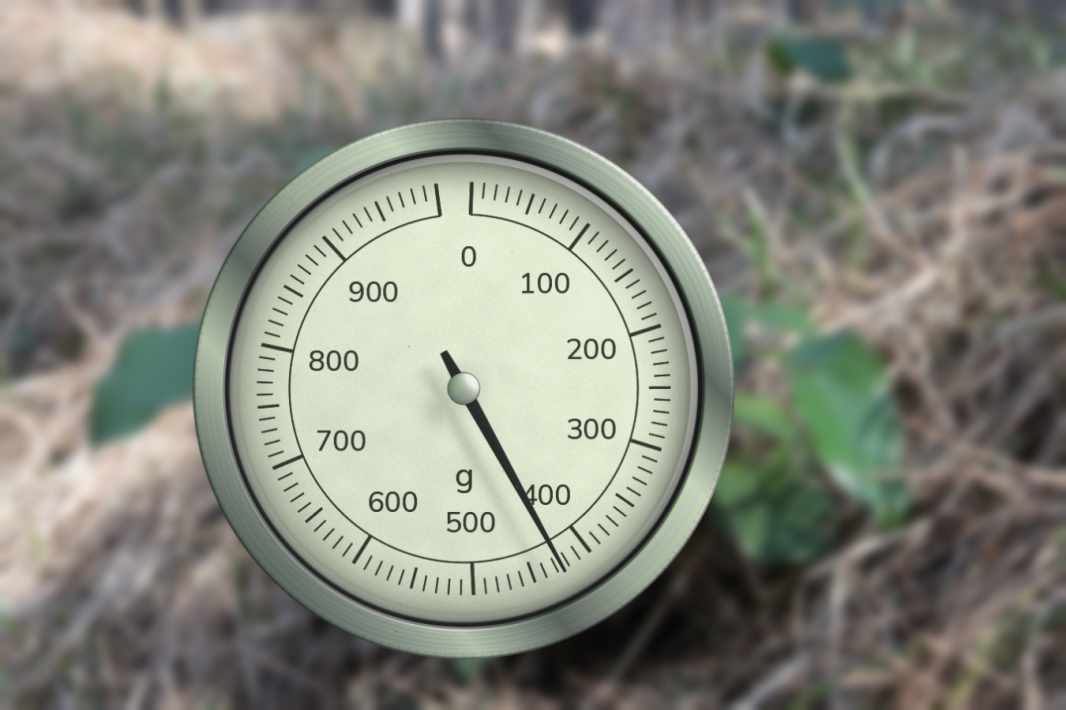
425 g
